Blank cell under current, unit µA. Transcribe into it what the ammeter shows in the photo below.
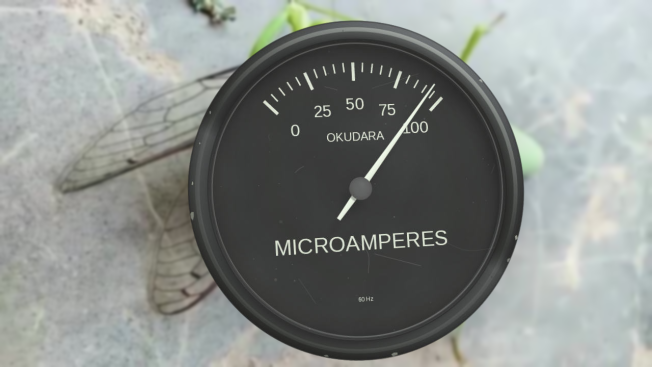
92.5 µA
